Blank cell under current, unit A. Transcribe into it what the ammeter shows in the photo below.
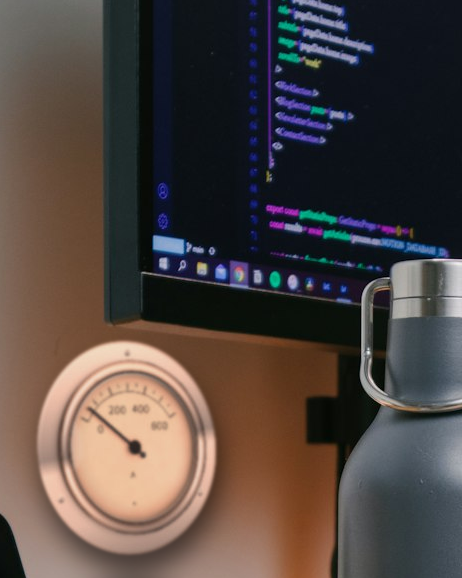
50 A
